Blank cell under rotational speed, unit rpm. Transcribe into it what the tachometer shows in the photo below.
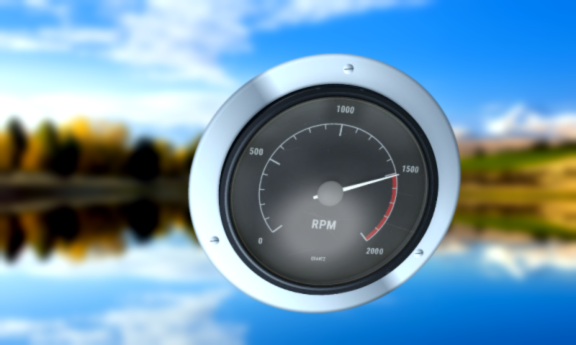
1500 rpm
